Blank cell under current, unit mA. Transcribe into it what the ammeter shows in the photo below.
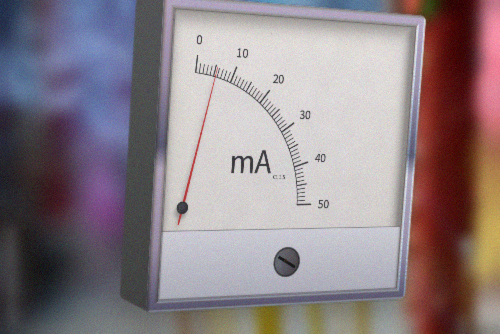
5 mA
